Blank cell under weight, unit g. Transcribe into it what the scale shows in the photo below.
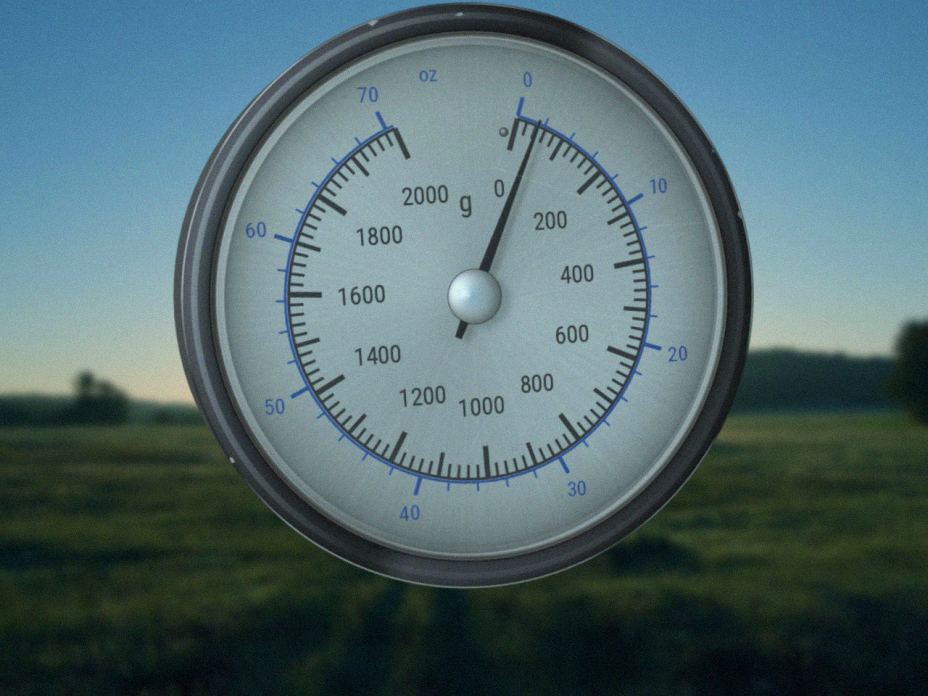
40 g
